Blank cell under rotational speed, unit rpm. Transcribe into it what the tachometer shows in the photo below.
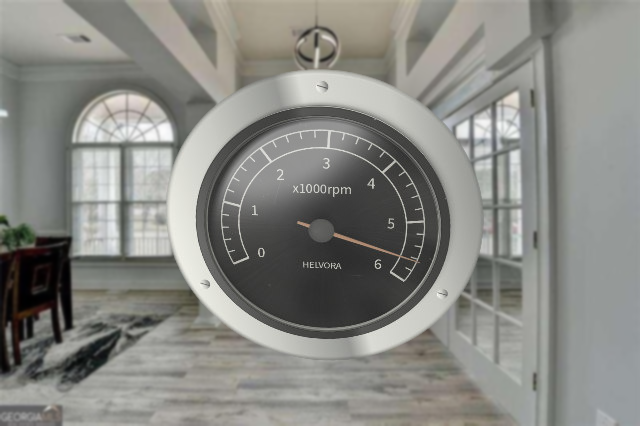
5600 rpm
